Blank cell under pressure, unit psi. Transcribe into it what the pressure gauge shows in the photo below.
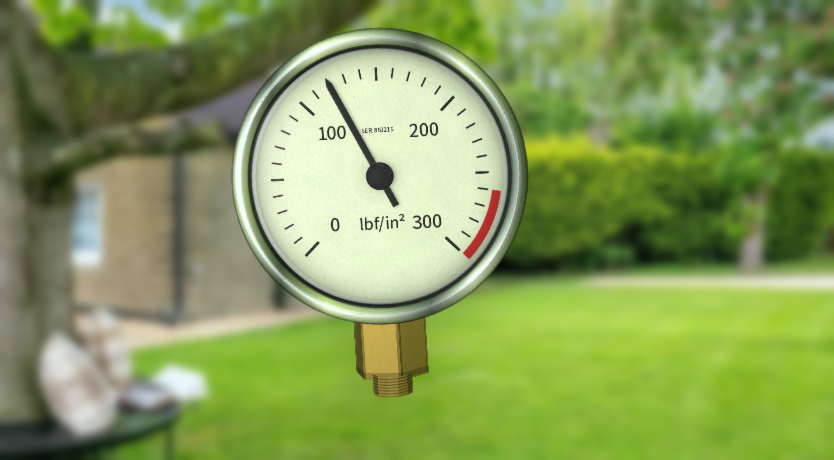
120 psi
